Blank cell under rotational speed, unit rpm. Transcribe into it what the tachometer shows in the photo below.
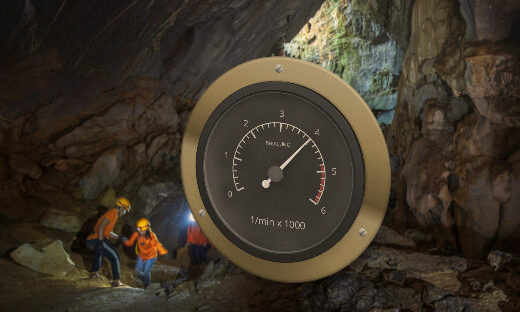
4000 rpm
